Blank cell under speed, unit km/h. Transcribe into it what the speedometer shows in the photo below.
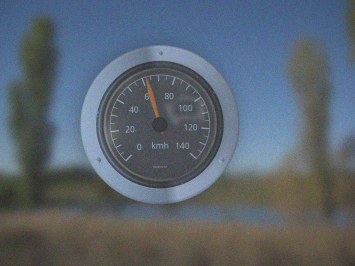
62.5 km/h
